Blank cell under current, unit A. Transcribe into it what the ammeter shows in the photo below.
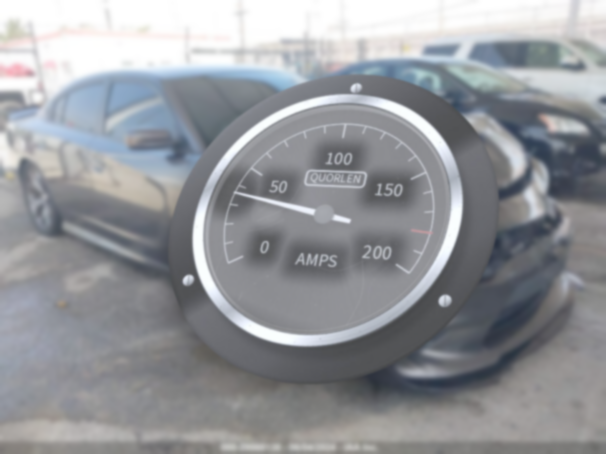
35 A
